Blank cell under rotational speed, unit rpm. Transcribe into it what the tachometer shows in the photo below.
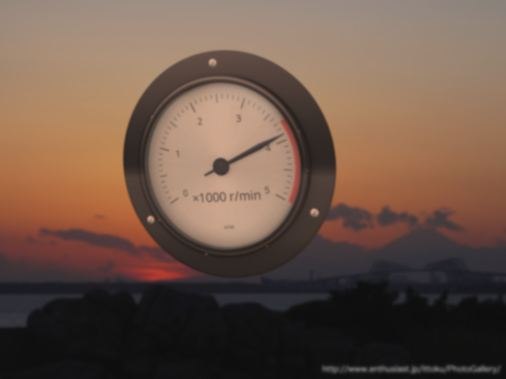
3900 rpm
